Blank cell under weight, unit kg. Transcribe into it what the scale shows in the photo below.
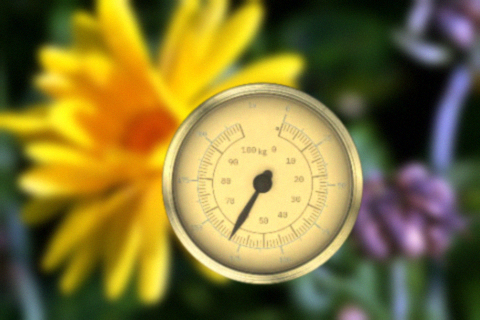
60 kg
